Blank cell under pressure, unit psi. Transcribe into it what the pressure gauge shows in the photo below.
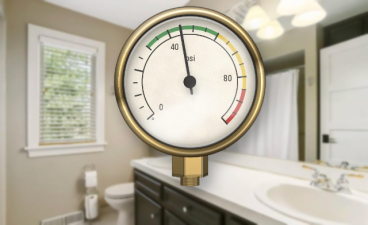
45 psi
